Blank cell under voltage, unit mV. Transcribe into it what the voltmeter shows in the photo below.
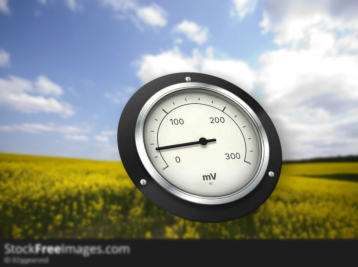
30 mV
